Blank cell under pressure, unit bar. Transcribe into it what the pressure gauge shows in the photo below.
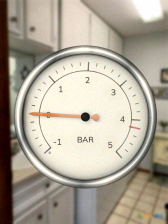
0 bar
